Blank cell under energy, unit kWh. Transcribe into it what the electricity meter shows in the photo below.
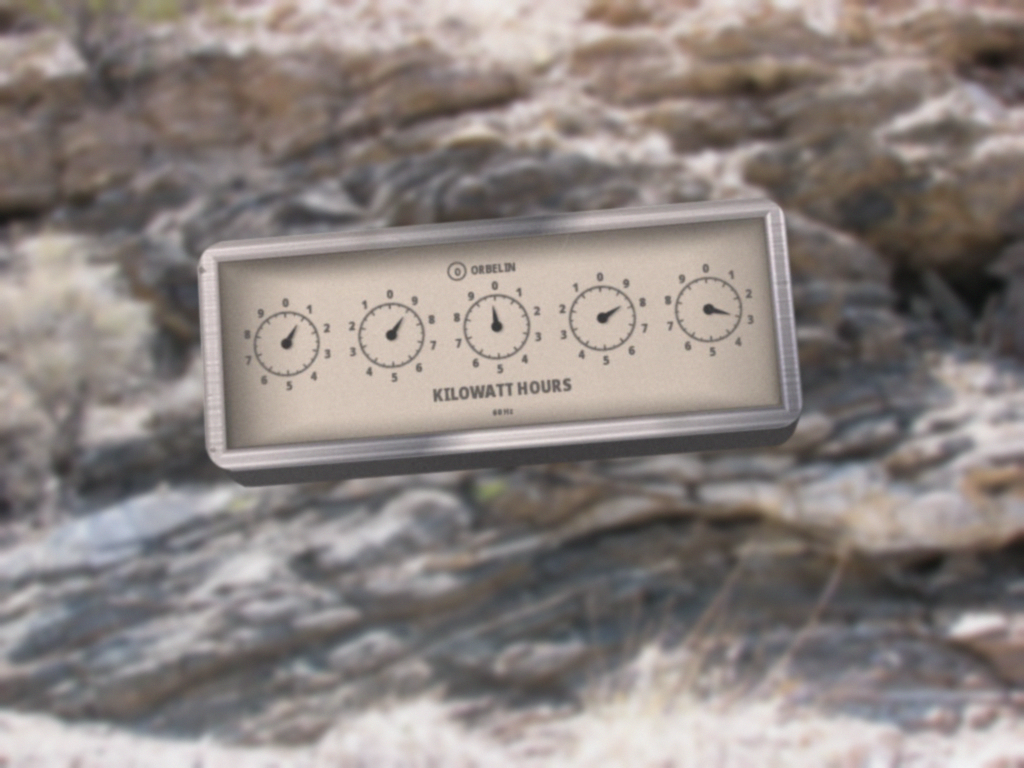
8983 kWh
